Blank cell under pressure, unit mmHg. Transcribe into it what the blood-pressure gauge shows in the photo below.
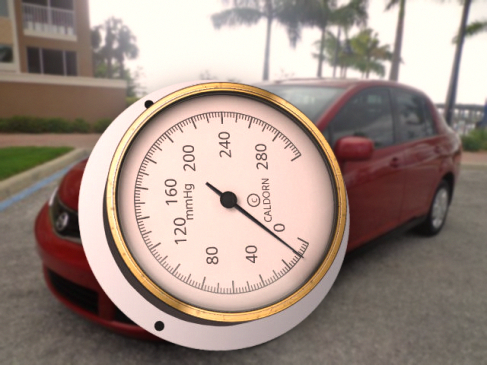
10 mmHg
